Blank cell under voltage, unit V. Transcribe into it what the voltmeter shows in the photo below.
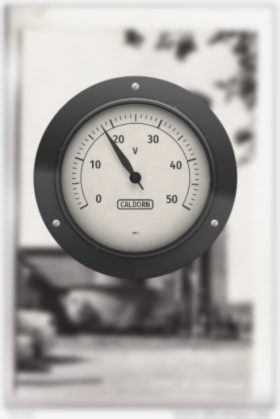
18 V
